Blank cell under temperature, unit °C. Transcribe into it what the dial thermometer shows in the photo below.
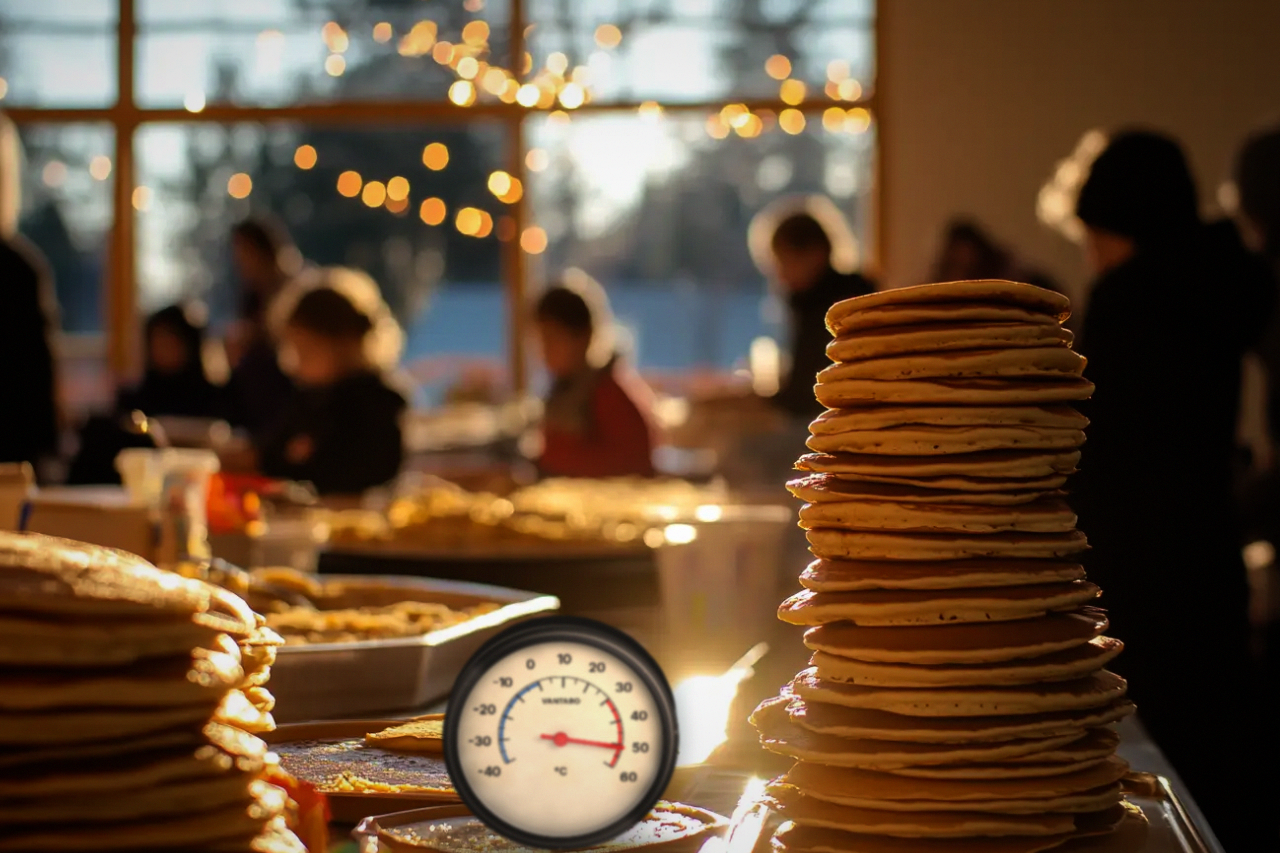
50 °C
